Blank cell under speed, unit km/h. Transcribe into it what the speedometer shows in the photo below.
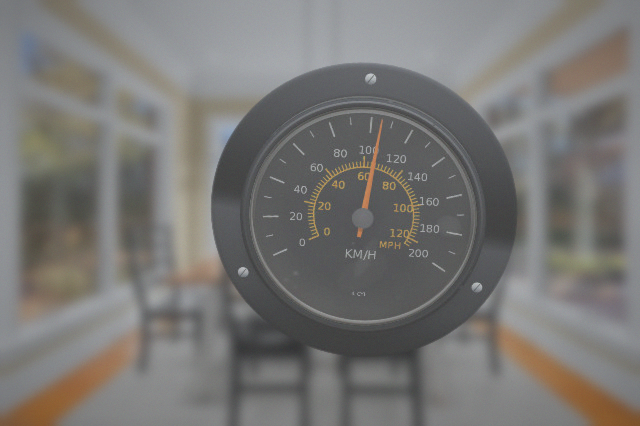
105 km/h
